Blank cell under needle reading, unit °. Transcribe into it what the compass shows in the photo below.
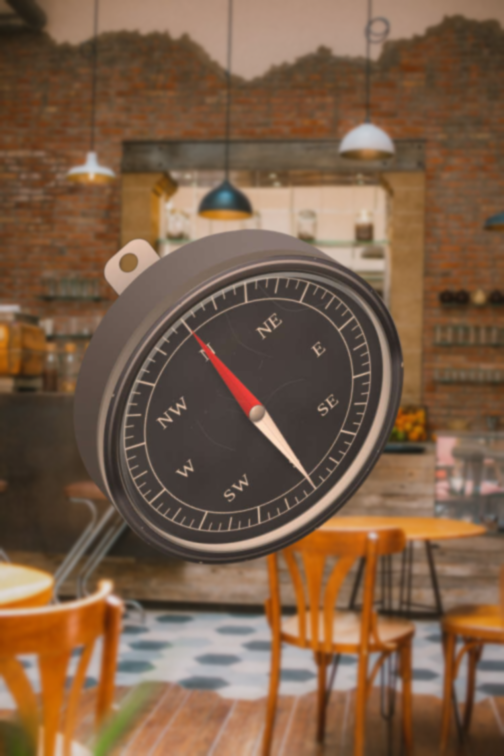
0 °
